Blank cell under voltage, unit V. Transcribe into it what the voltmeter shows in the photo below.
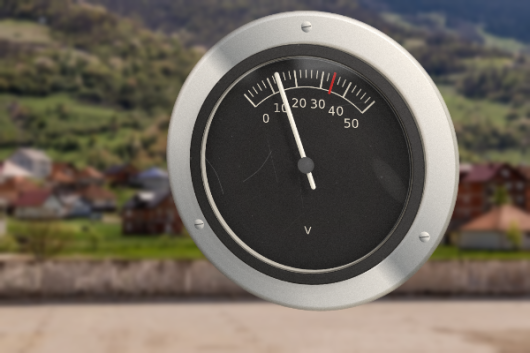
14 V
